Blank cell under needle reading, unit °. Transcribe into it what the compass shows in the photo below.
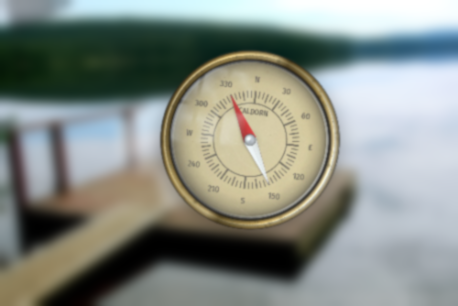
330 °
